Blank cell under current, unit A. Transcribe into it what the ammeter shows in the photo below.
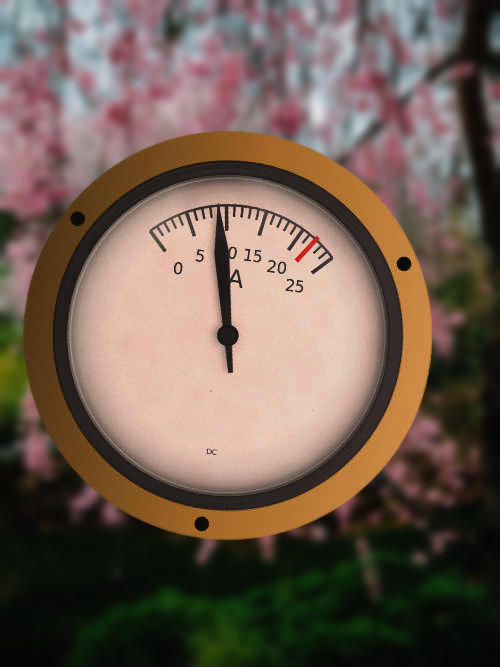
9 A
